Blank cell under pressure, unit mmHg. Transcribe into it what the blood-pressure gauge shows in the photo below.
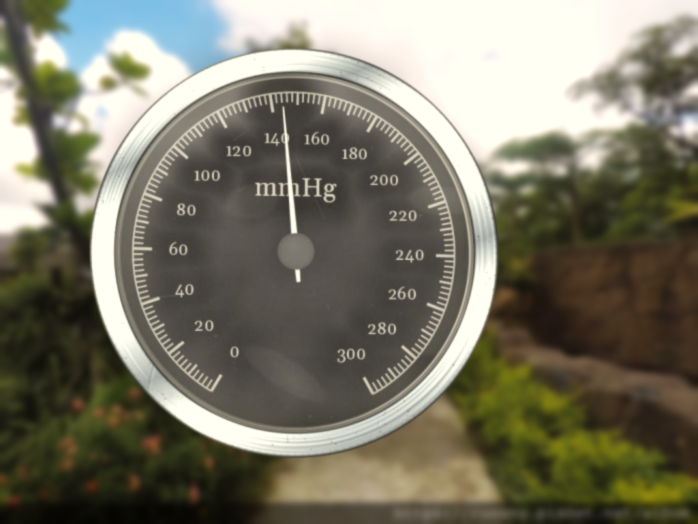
144 mmHg
